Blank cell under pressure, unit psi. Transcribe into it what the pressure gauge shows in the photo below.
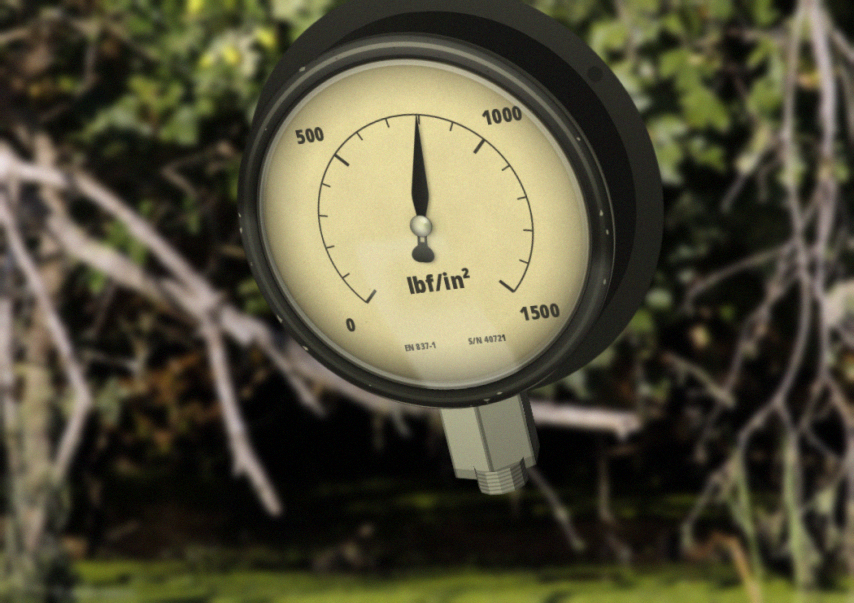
800 psi
